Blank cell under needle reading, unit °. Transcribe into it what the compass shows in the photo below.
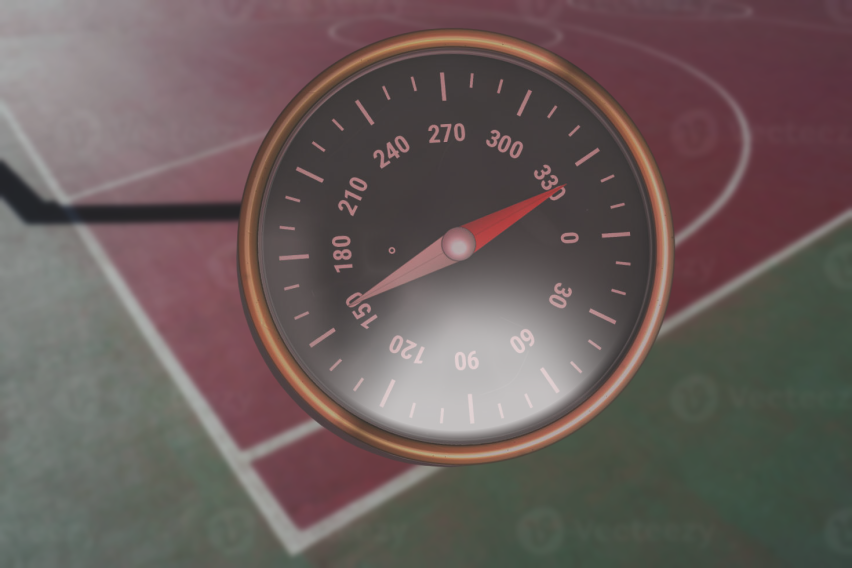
335 °
